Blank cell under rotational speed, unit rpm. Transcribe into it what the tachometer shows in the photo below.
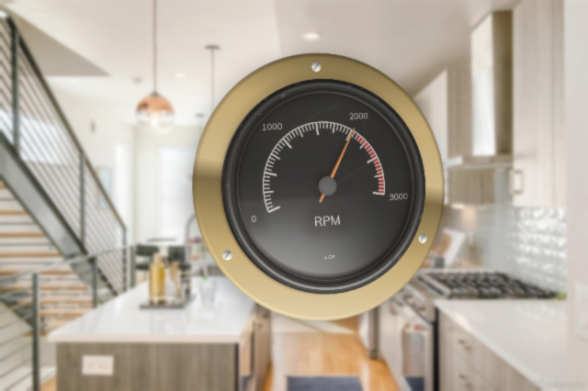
2000 rpm
